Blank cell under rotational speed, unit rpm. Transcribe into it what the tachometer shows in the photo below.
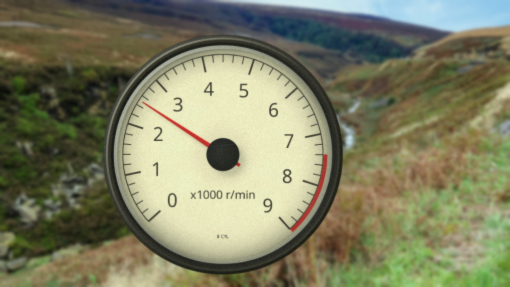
2500 rpm
